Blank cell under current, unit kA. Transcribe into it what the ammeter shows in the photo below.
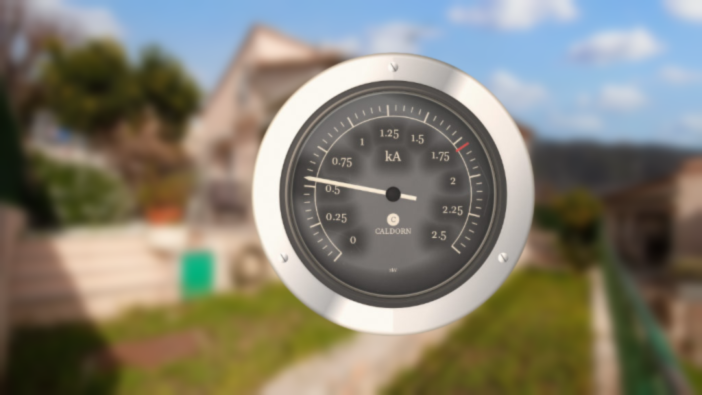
0.55 kA
